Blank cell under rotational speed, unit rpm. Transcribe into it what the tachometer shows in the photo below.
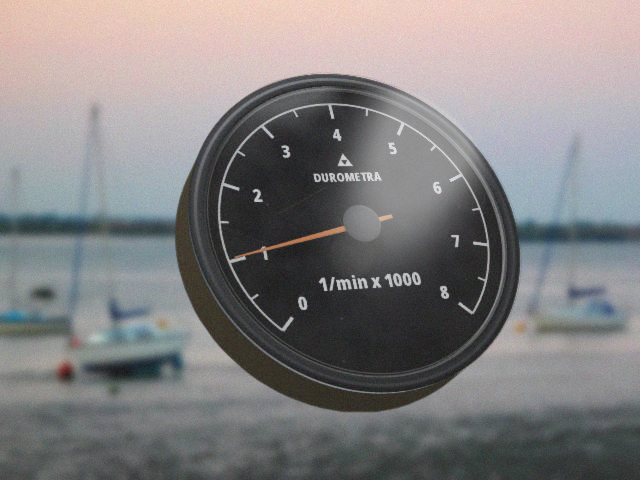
1000 rpm
